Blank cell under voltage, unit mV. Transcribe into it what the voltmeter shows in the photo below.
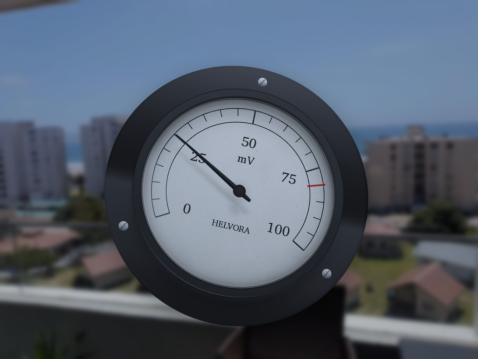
25 mV
